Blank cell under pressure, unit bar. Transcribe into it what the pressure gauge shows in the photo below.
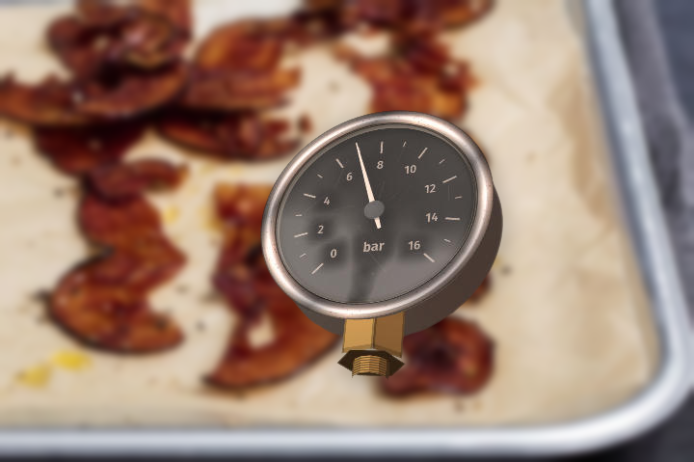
7 bar
